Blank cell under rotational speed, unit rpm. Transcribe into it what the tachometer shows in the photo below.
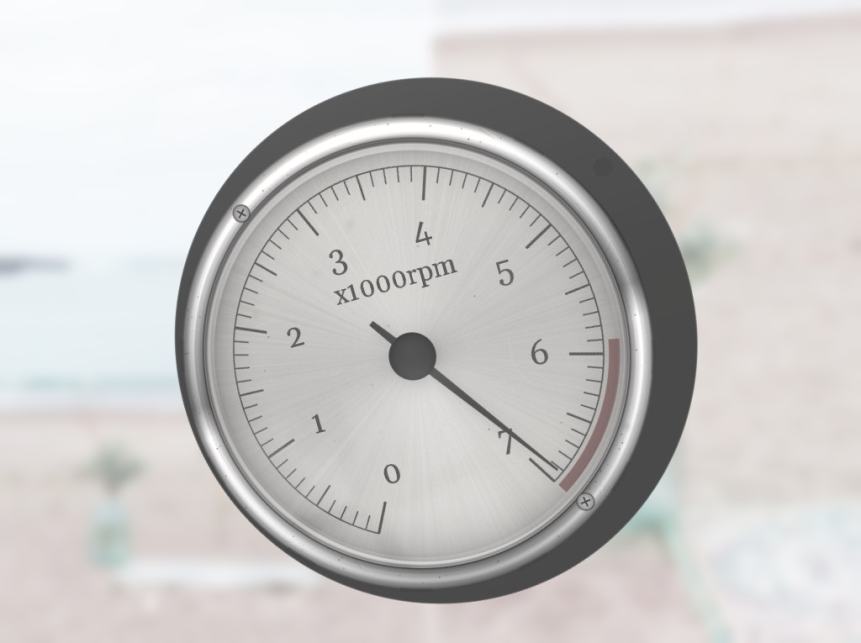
6900 rpm
